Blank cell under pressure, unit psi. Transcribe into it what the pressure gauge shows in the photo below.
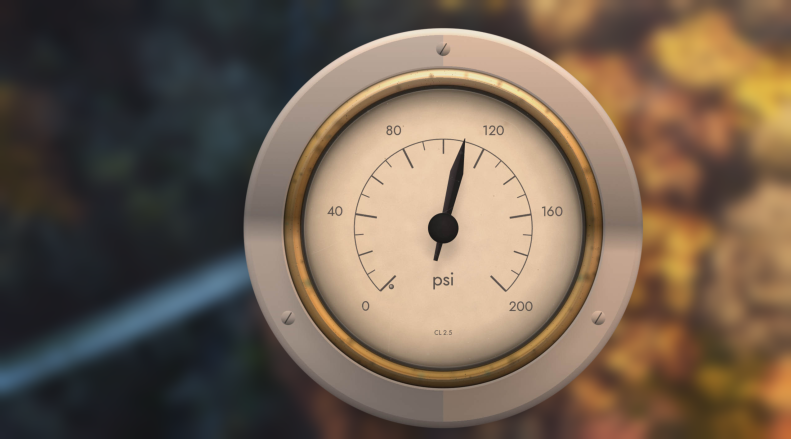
110 psi
